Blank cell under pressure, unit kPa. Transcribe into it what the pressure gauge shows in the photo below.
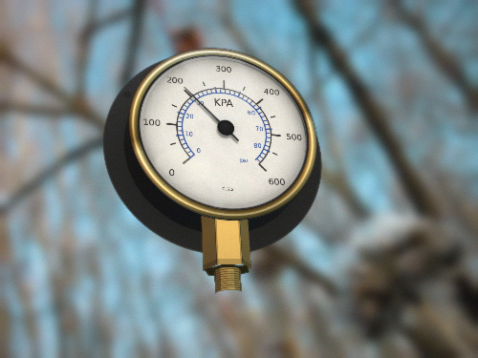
200 kPa
